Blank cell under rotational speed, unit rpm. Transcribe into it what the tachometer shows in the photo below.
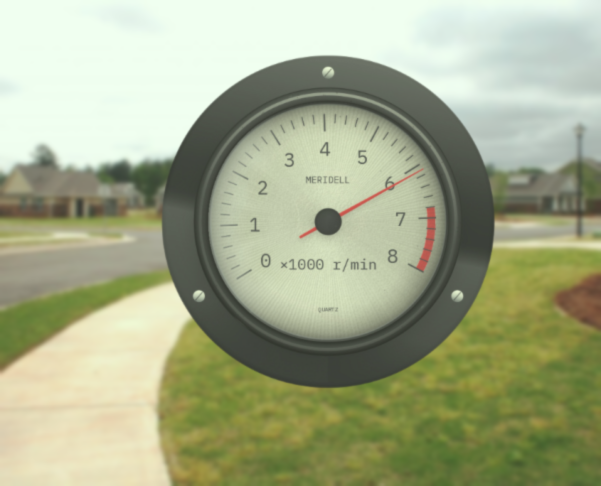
6100 rpm
